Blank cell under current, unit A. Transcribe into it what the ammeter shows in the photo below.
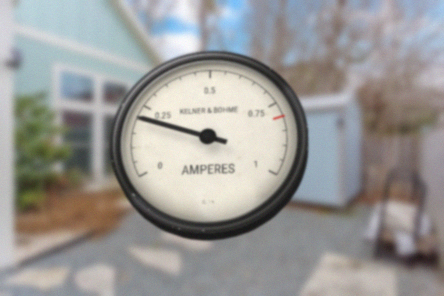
0.2 A
